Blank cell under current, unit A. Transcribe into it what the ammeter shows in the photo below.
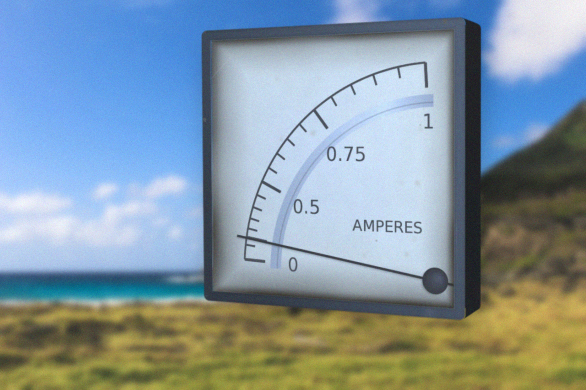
0.25 A
